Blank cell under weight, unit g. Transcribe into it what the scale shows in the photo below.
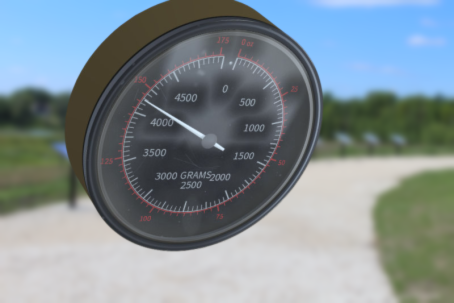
4150 g
